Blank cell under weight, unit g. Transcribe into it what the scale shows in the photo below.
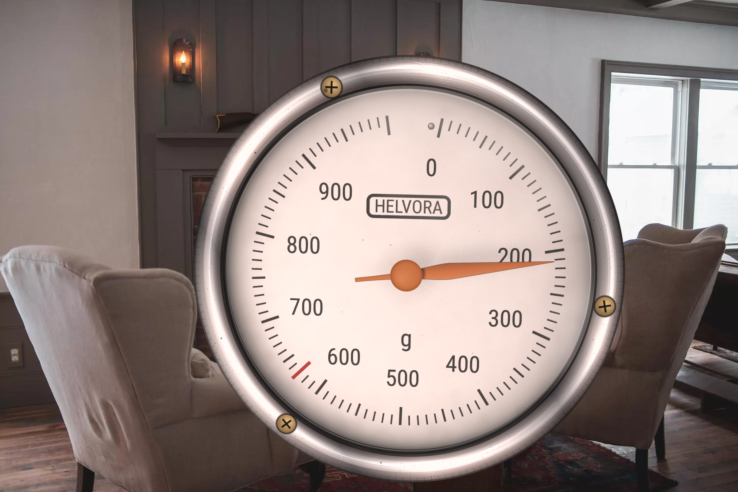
210 g
